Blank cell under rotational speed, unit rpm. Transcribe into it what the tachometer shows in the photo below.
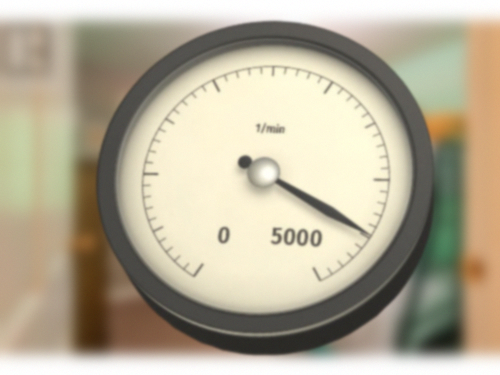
4500 rpm
